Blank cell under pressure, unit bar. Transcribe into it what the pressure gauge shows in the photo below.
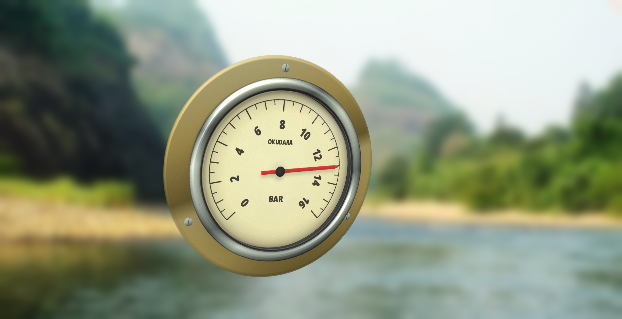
13 bar
